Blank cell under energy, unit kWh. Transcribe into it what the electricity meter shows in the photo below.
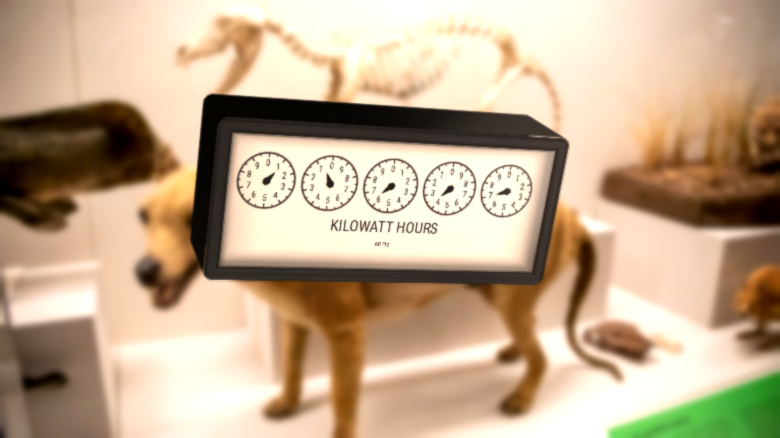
10637 kWh
